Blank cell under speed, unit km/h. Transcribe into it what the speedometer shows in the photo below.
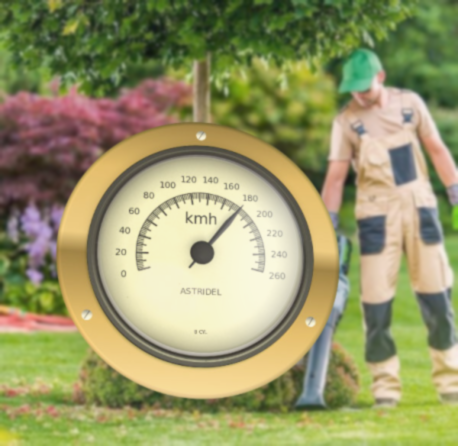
180 km/h
